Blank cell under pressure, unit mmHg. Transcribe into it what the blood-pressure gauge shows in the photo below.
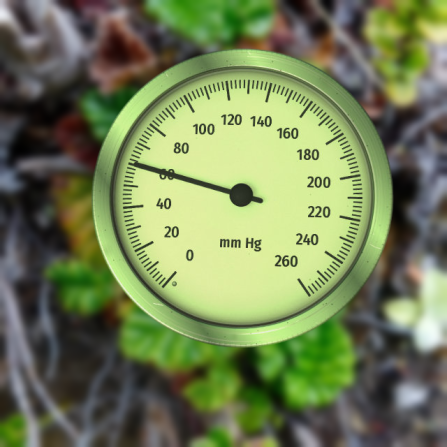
60 mmHg
